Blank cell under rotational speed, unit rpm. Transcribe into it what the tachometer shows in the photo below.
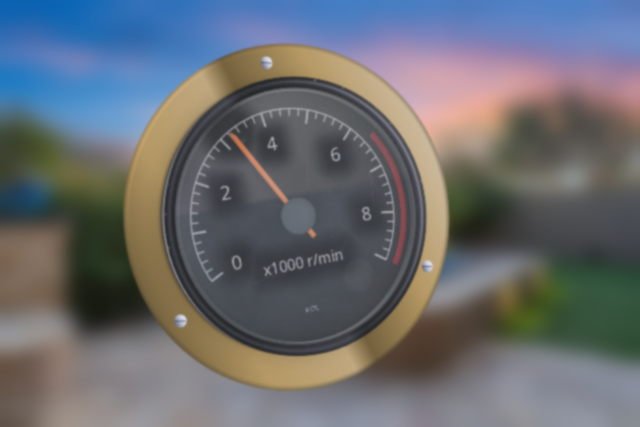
3200 rpm
